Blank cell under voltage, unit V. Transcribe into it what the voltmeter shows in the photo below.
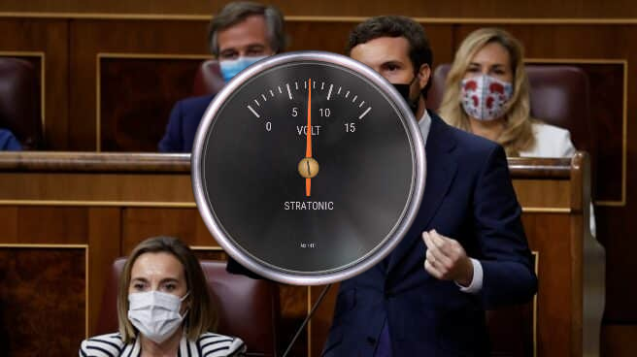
7.5 V
